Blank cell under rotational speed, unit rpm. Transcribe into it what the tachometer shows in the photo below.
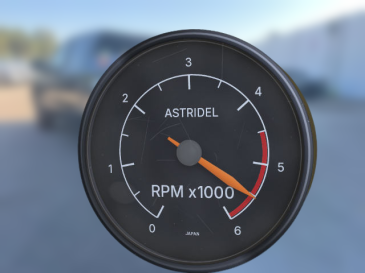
5500 rpm
